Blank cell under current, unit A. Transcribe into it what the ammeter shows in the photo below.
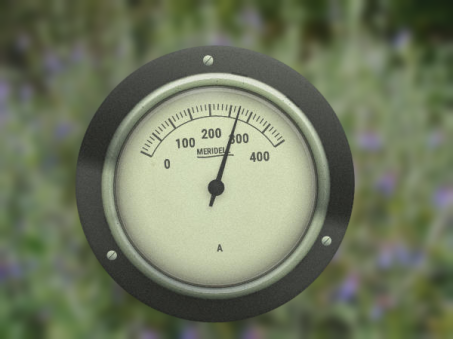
270 A
